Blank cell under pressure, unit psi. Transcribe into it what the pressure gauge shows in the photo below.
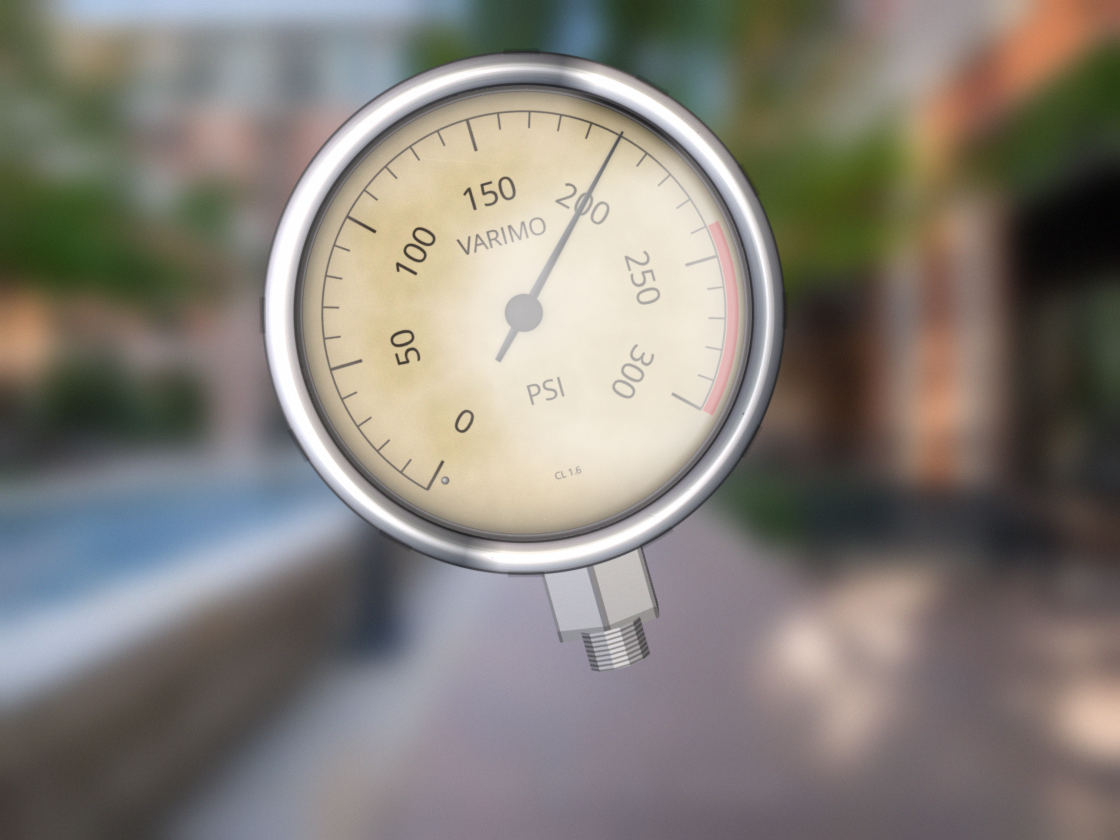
200 psi
